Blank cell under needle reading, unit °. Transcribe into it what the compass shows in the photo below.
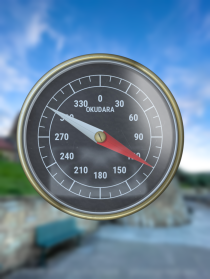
120 °
